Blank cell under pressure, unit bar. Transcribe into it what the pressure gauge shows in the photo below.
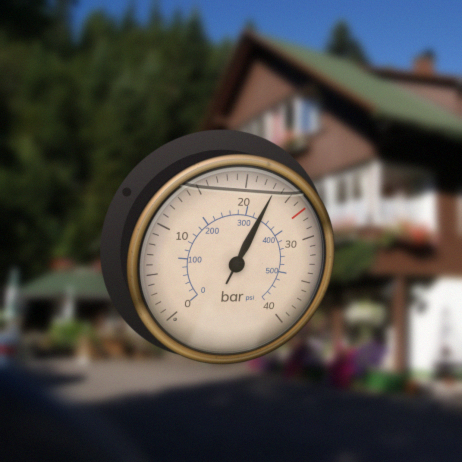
23 bar
